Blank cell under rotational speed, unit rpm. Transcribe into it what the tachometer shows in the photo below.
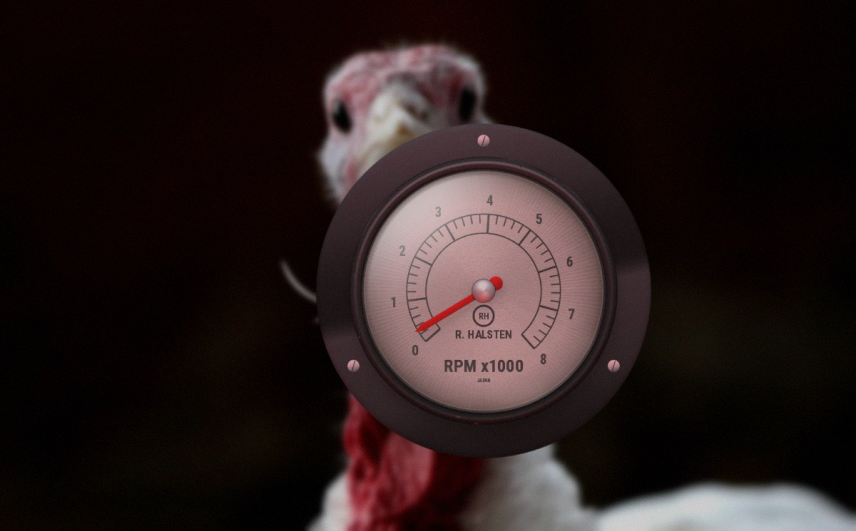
300 rpm
